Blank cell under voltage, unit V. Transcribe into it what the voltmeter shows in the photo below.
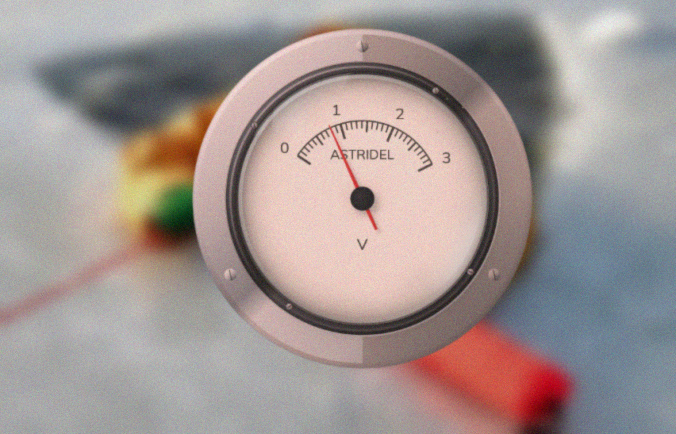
0.8 V
